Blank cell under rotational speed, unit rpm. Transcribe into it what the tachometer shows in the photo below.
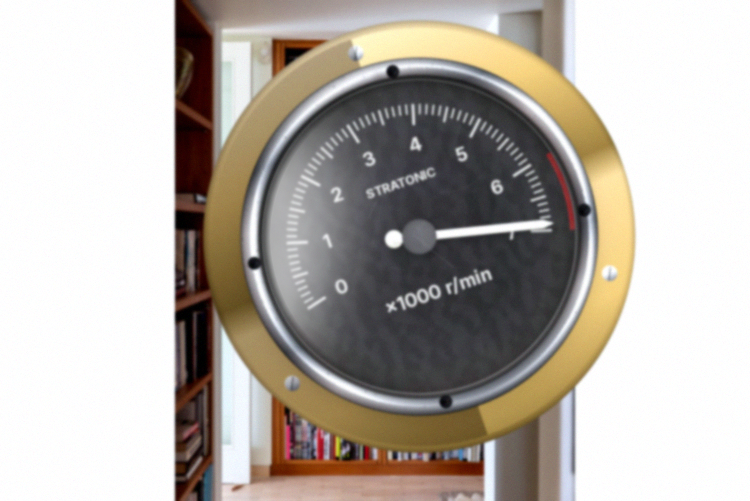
6900 rpm
